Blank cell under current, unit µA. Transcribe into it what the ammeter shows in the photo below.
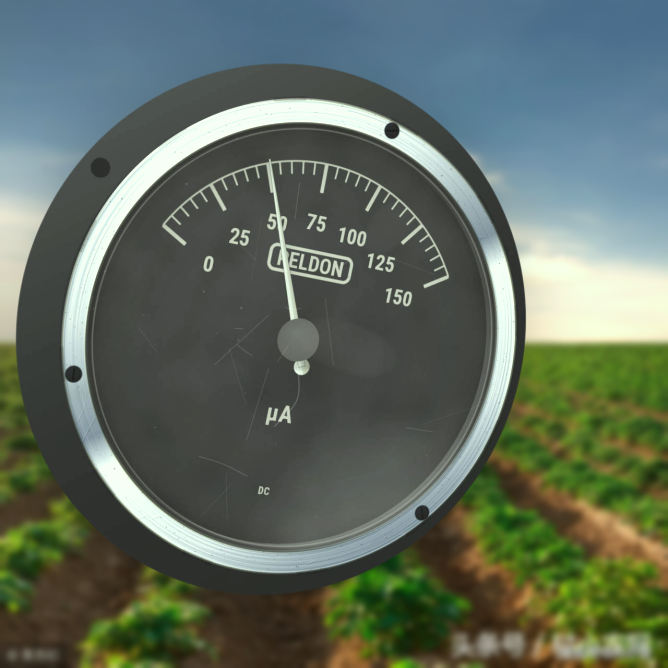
50 µA
